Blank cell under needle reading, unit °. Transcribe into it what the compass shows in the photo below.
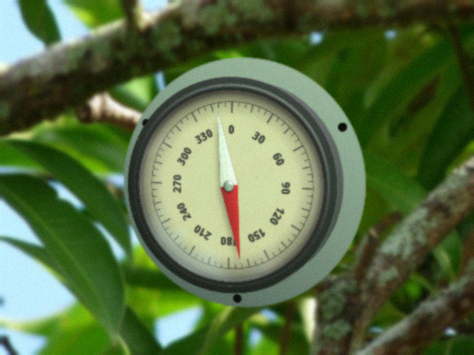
170 °
